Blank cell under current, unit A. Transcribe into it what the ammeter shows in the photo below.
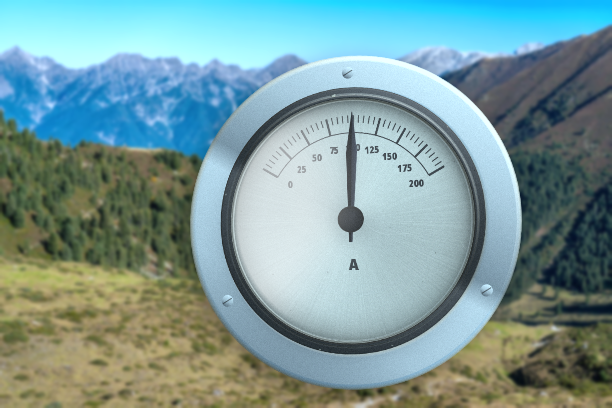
100 A
